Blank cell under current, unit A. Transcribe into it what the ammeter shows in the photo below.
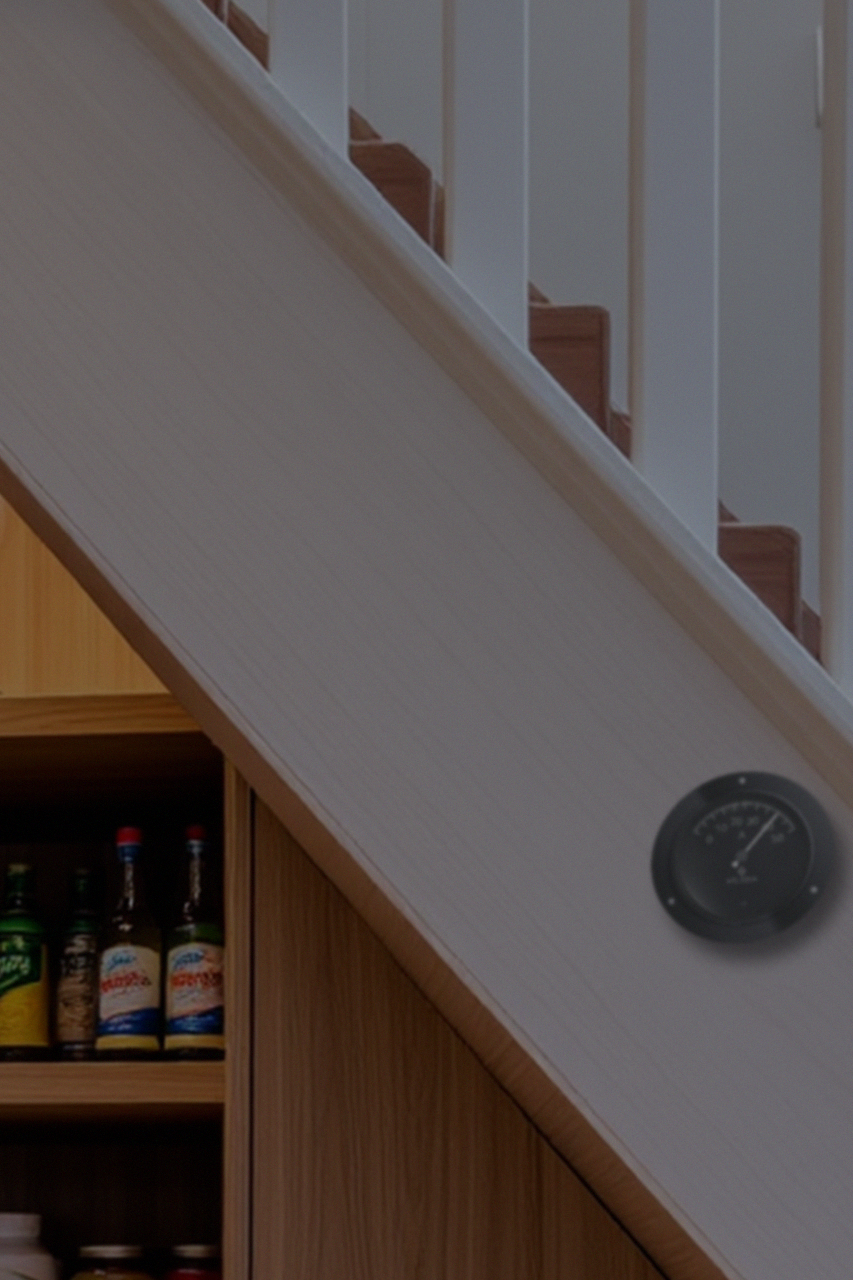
40 A
